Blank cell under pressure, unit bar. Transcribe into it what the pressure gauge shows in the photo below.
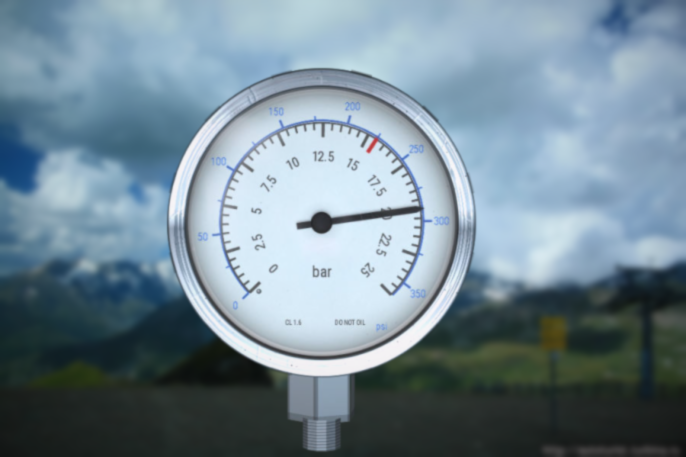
20 bar
